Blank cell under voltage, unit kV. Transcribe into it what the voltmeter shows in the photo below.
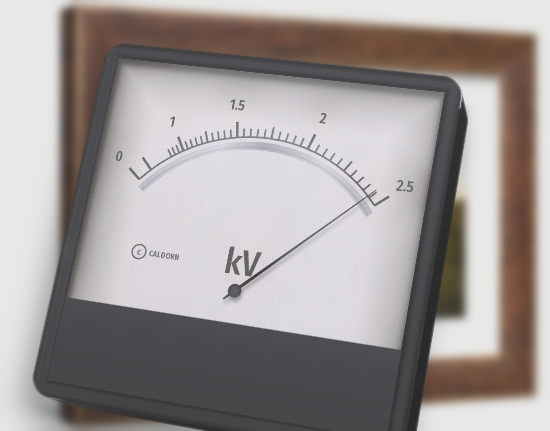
2.45 kV
